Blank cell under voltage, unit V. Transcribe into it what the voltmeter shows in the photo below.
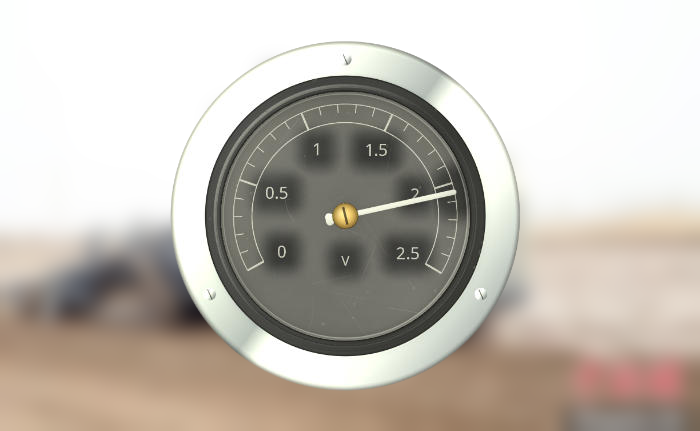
2.05 V
